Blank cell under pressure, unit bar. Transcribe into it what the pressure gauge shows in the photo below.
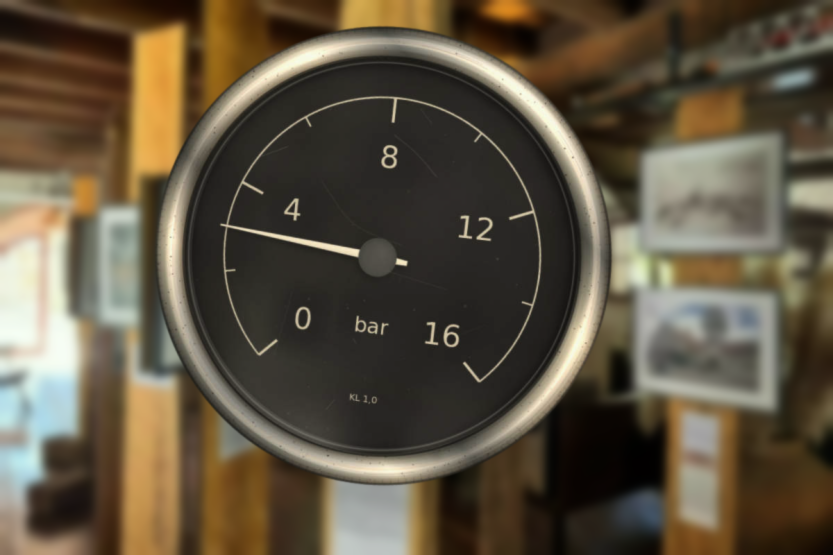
3 bar
